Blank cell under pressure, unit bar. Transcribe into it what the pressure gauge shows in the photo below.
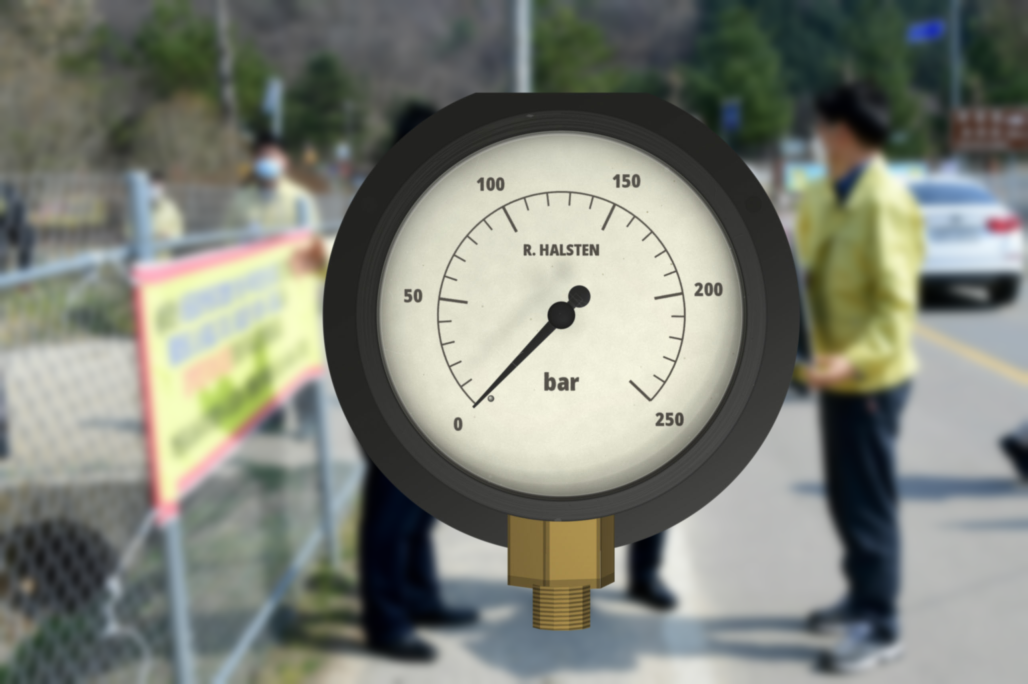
0 bar
